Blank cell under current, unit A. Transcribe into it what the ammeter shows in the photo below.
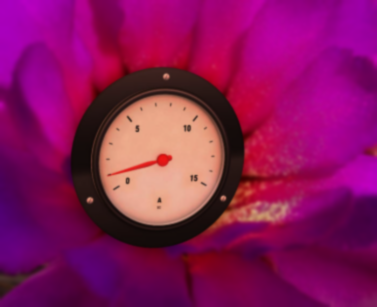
1 A
